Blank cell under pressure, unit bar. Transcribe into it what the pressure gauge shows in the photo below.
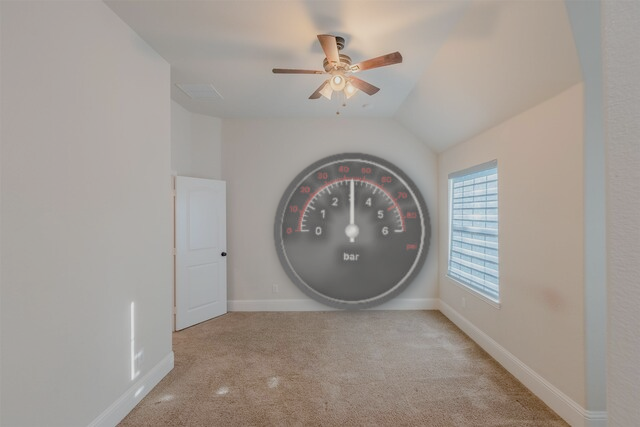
3 bar
